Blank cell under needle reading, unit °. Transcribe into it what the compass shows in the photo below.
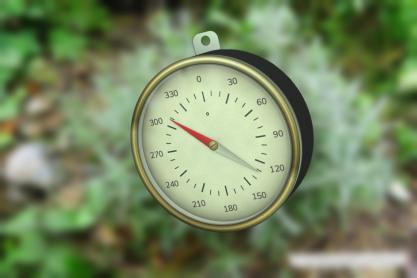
310 °
